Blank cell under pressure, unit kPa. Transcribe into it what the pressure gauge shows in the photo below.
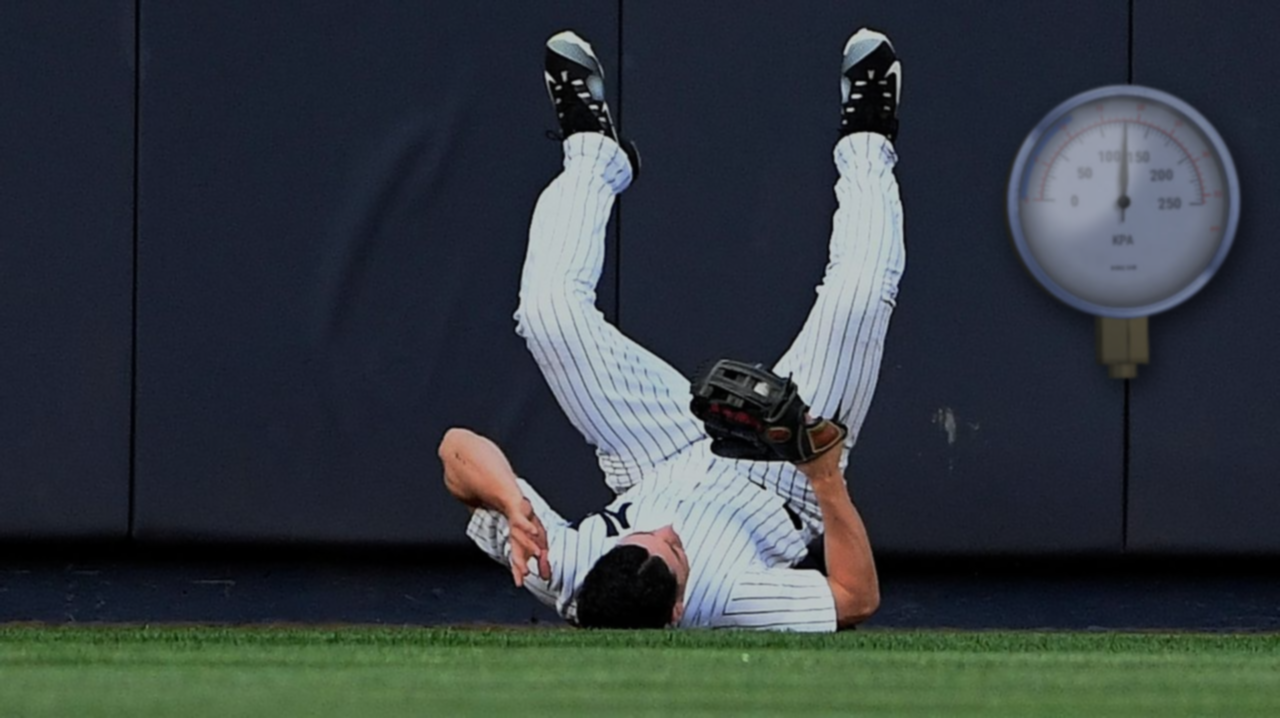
125 kPa
